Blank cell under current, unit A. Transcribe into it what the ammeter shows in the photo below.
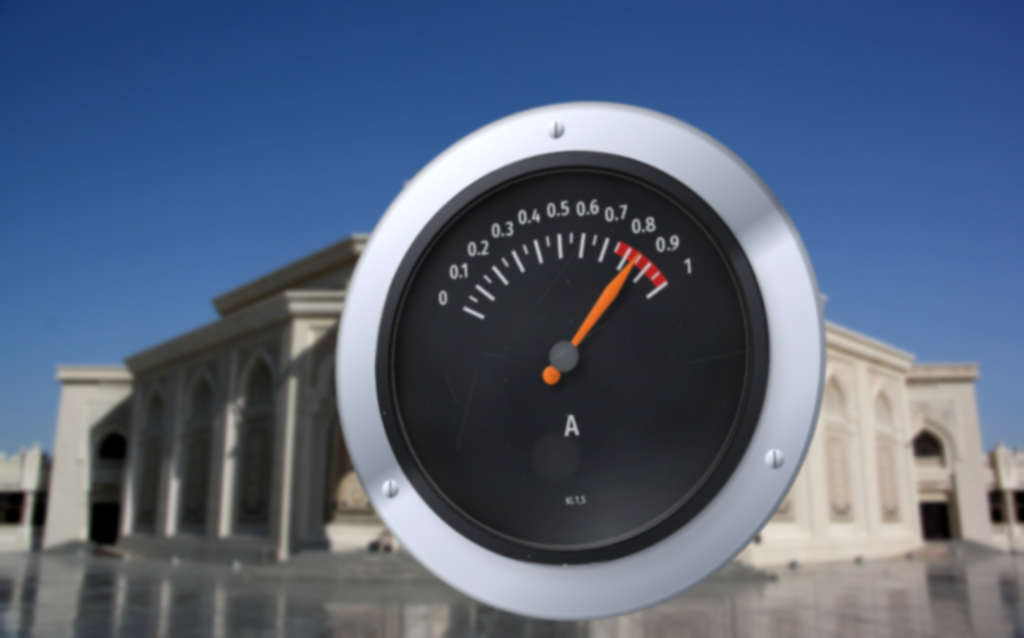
0.85 A
